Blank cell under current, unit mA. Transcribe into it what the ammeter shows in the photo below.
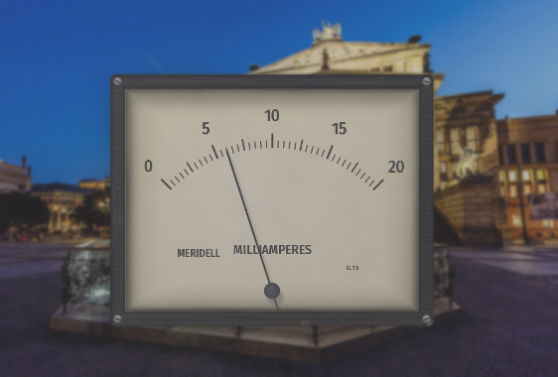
6 mA
